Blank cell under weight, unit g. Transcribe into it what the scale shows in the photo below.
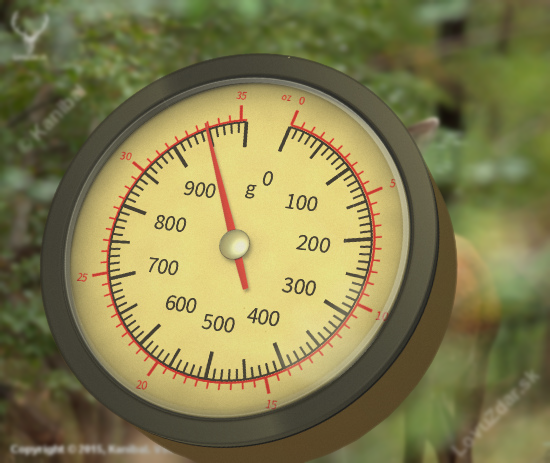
950 g
